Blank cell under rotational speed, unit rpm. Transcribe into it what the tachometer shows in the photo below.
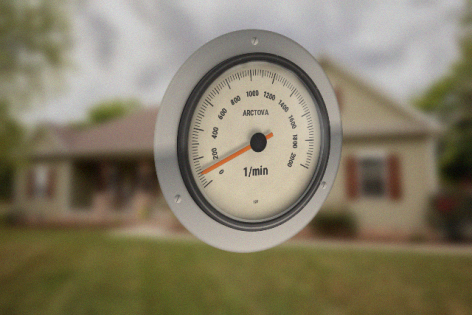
100 rpm
